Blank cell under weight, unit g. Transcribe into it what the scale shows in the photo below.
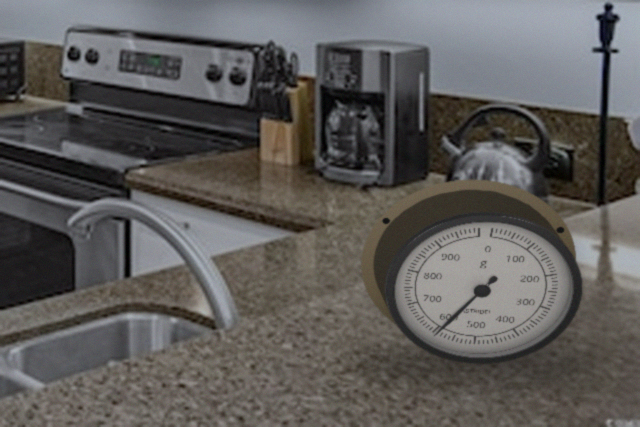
600 g
